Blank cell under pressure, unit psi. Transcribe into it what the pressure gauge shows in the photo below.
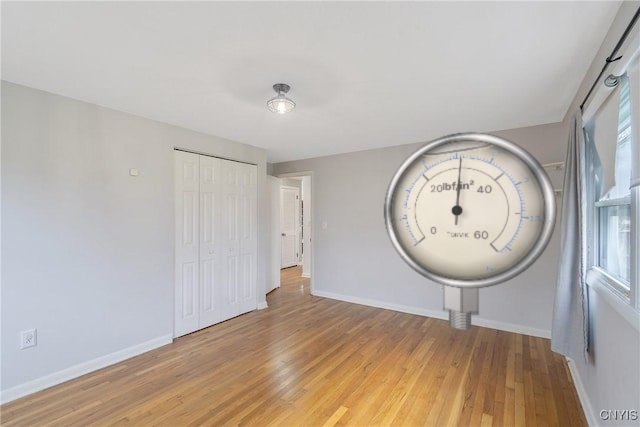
30 psi
